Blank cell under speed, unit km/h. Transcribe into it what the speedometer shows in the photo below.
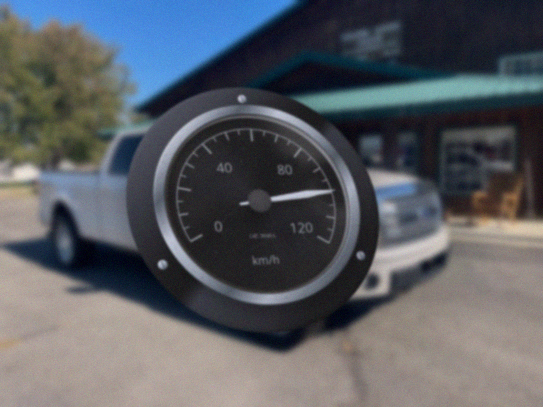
100 km/h
